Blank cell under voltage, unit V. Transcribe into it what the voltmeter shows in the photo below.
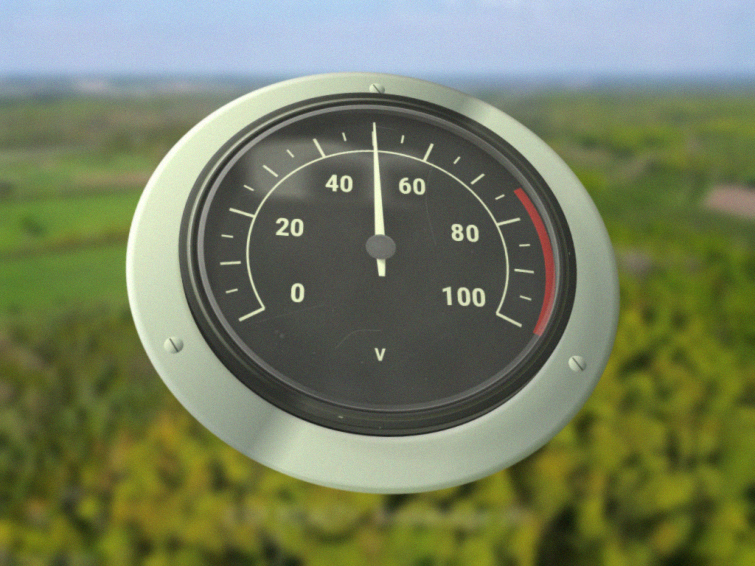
50 V
